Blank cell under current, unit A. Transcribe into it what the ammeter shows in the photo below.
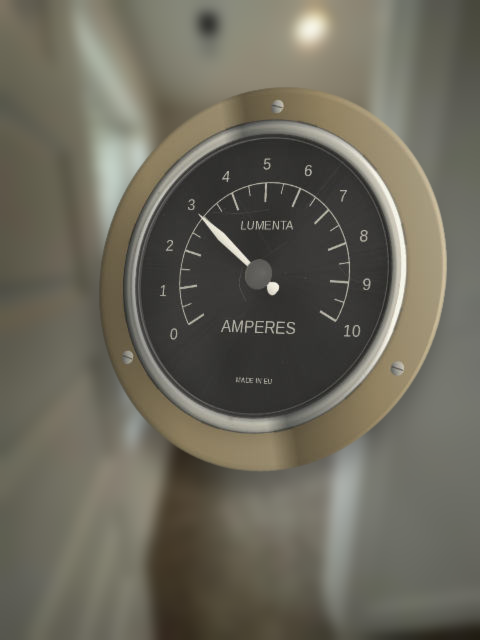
3 A
